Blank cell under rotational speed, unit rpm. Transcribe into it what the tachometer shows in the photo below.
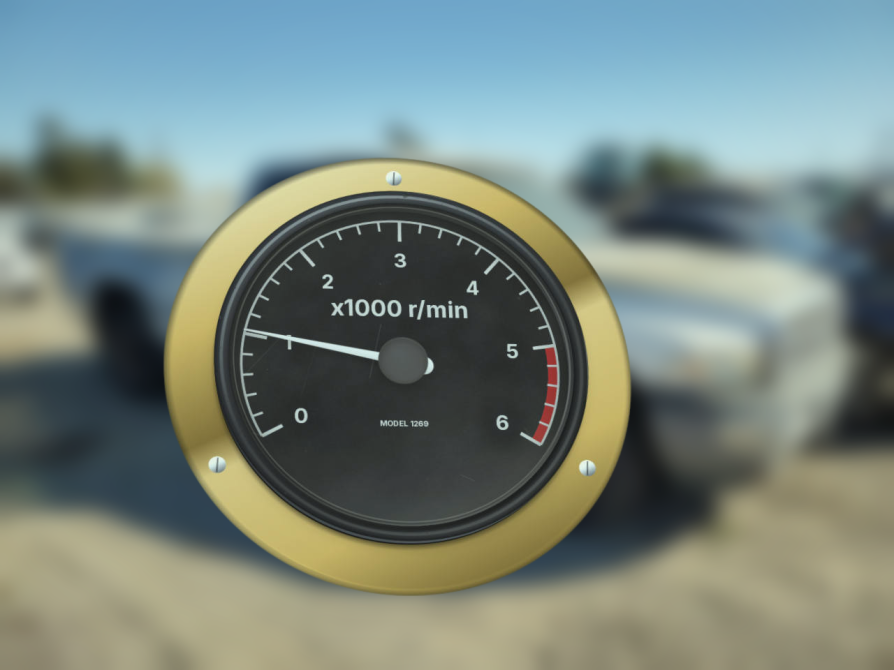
1000 rpm
